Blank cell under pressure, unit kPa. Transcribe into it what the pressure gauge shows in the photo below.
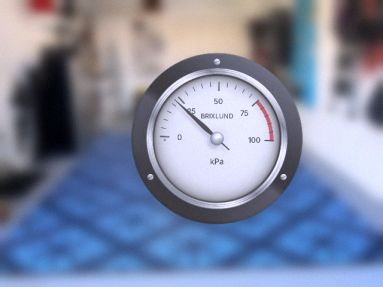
22.5 kPa
